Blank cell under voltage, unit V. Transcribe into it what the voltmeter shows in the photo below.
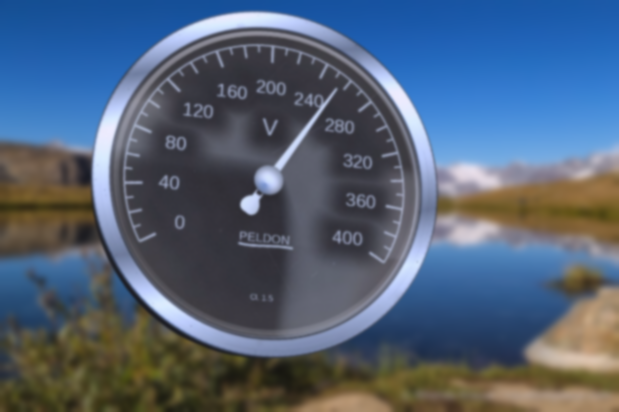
255 V
